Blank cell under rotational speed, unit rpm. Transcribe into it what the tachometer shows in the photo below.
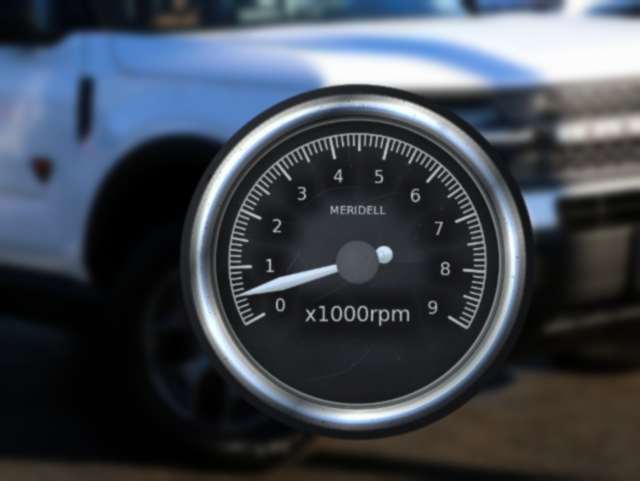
500 rpm
